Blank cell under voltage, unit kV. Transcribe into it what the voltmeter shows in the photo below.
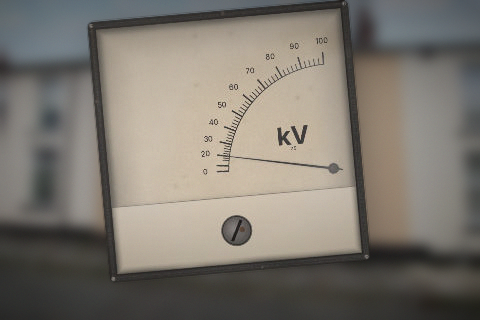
20 kV
